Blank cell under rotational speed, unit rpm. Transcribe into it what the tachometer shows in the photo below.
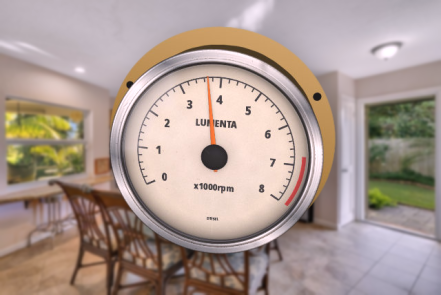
3700 rpm
